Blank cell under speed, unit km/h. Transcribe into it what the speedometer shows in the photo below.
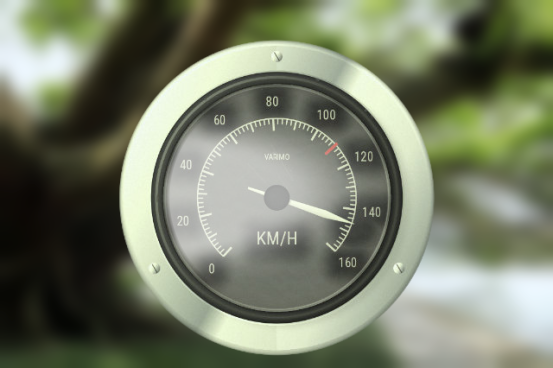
146 km/h
